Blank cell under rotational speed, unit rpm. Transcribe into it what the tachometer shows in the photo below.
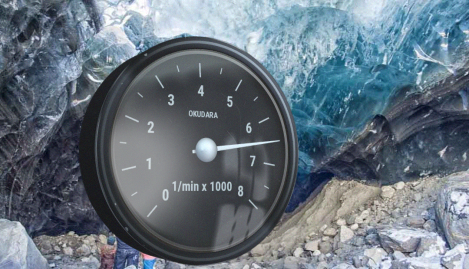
6500 rpm
